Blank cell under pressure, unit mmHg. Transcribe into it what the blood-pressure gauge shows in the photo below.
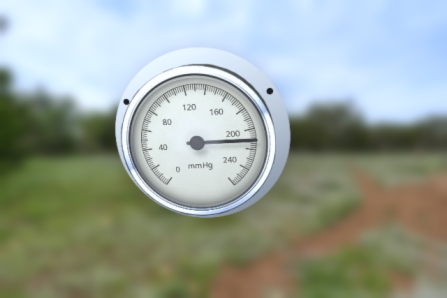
210 mmHg
